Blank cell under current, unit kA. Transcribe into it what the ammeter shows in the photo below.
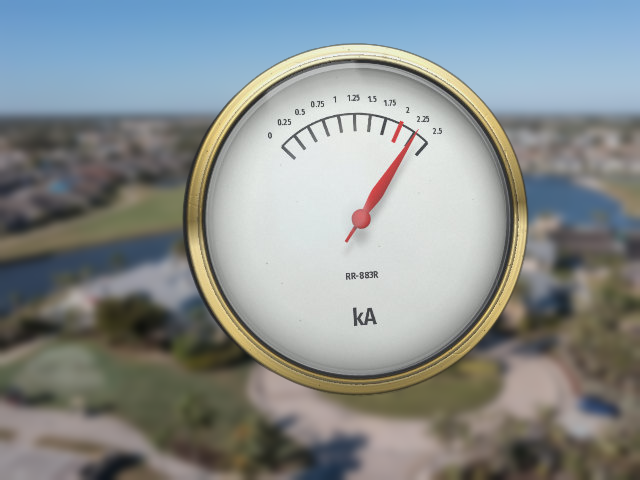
2.25 kA
